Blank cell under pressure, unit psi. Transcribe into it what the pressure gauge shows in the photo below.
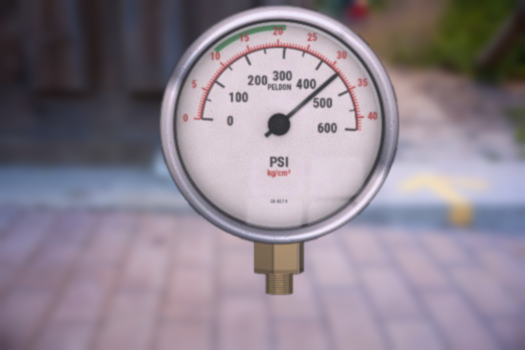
450 psi
